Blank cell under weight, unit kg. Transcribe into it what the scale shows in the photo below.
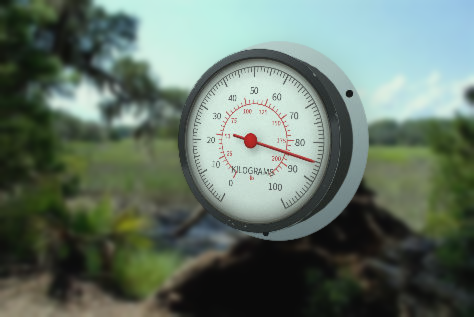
85 kg
